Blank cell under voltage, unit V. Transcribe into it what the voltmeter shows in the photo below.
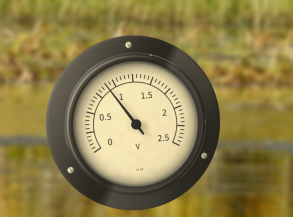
0.9 V
